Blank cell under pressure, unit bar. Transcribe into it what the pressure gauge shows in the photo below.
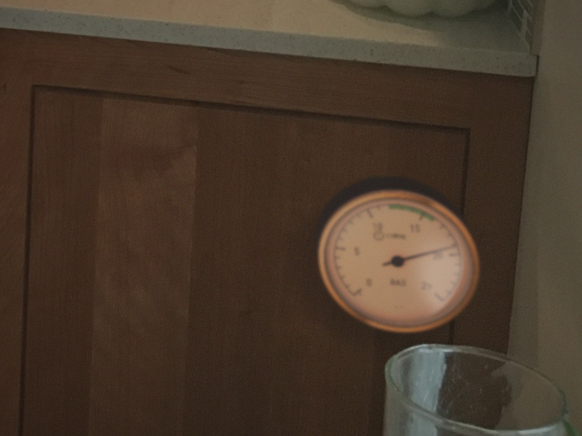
19 bar
